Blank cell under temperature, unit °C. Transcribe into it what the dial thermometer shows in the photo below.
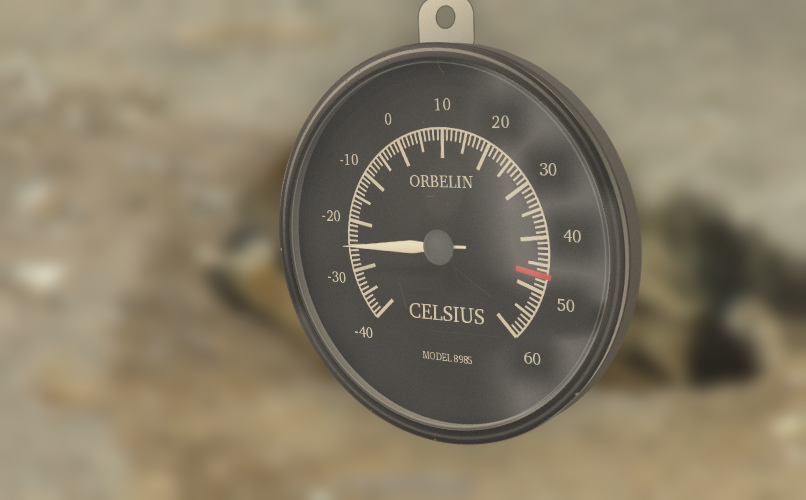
-25 °C
